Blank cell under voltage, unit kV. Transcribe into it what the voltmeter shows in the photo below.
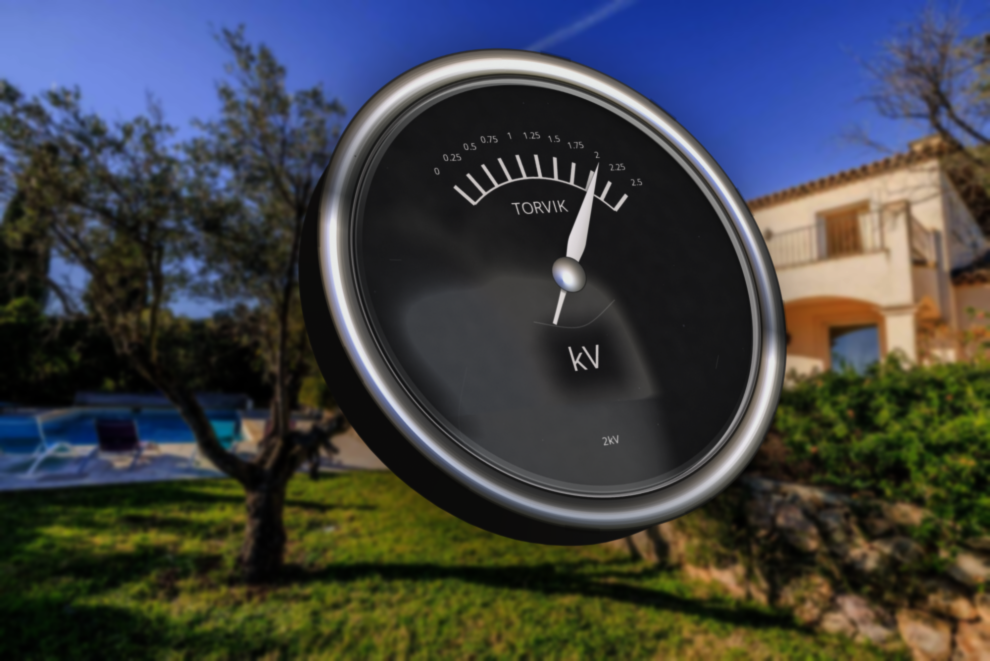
2 kV
